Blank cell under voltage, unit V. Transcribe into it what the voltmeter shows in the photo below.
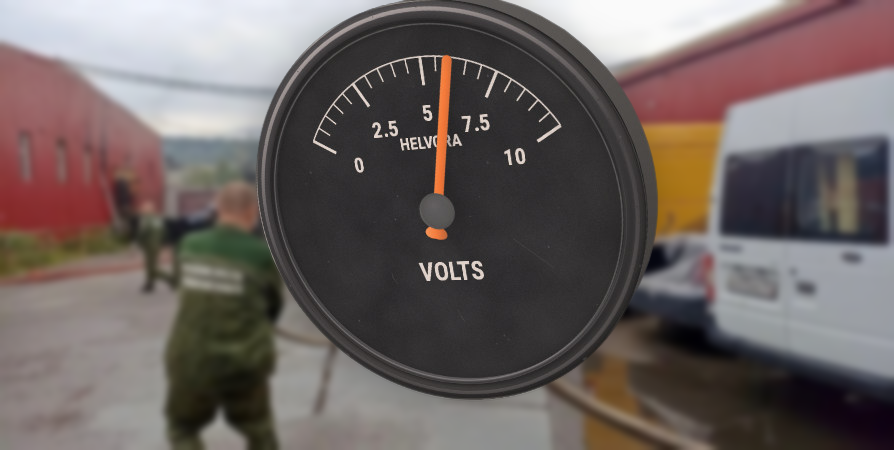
6 V
